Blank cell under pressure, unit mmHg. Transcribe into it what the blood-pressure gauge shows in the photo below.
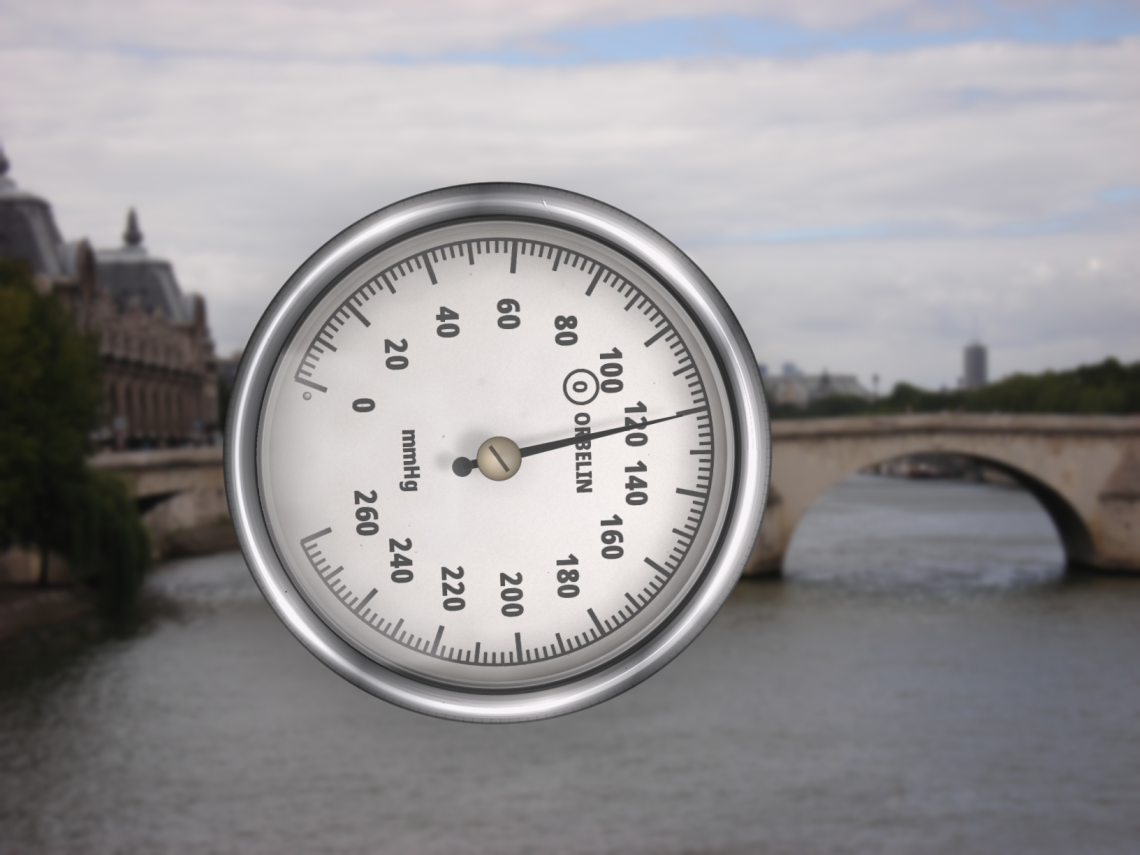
120 mmHg
